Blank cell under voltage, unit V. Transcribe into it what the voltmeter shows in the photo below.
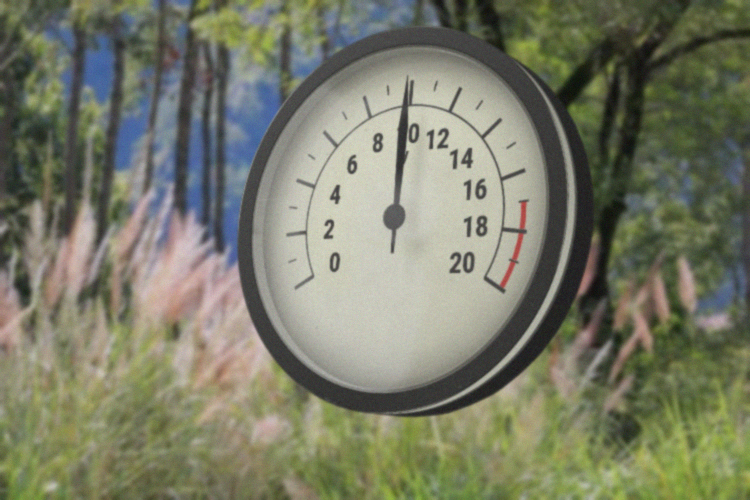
10 V
